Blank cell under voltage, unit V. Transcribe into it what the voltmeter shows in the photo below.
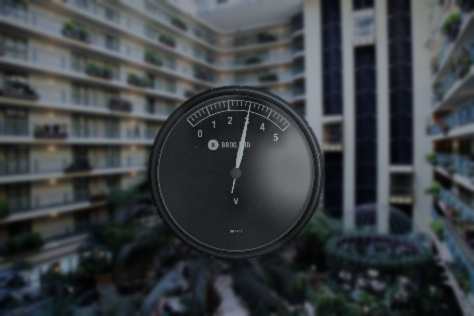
3 V
